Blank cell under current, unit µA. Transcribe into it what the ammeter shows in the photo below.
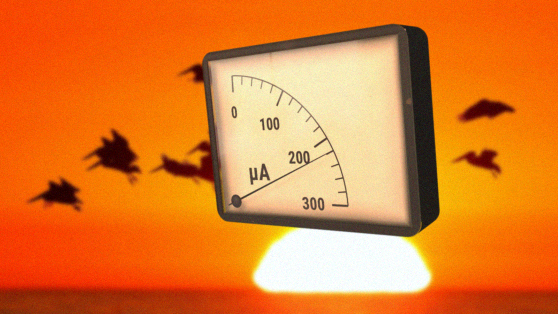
220 µA
